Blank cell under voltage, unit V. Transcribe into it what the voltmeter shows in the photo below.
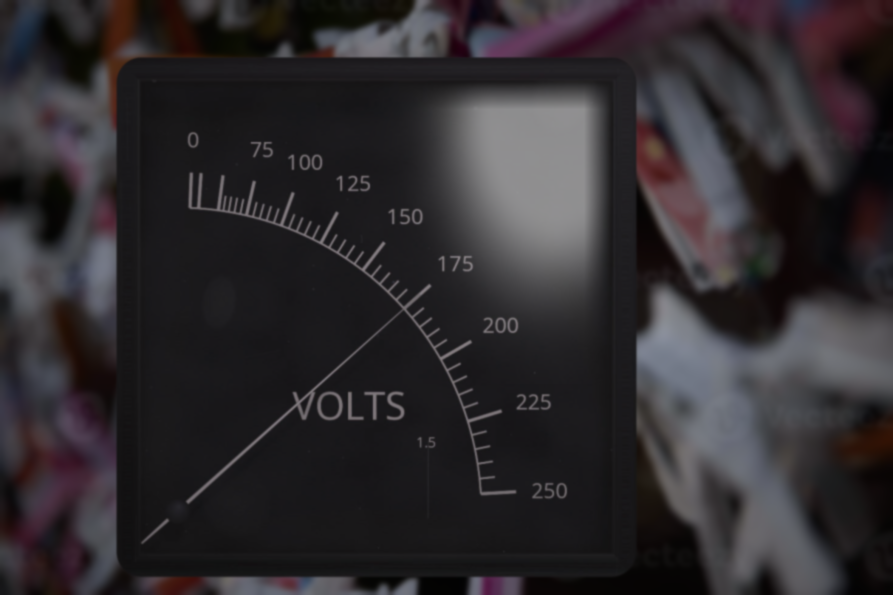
175 V
